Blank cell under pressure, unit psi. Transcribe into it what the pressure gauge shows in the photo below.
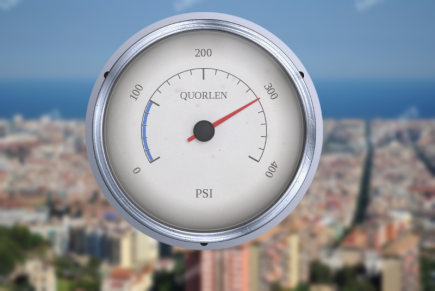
300 psi
